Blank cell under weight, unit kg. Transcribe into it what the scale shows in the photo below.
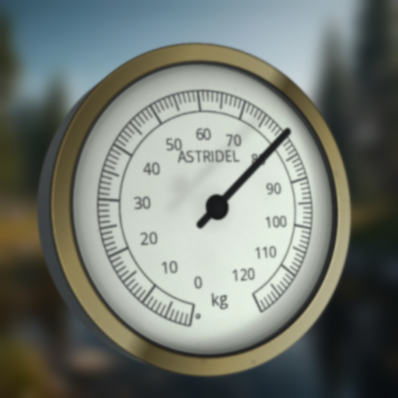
80 kg
